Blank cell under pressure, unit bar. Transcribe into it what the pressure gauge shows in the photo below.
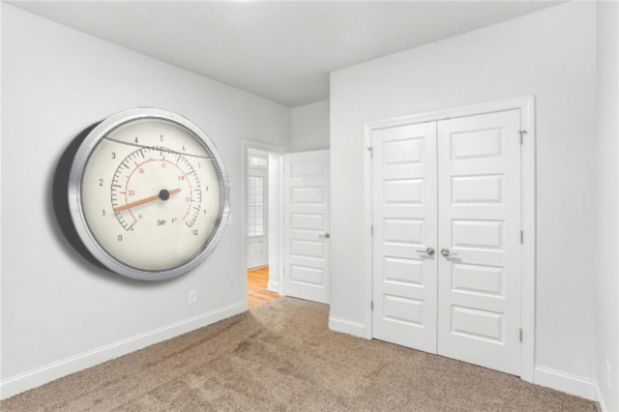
1 bar
